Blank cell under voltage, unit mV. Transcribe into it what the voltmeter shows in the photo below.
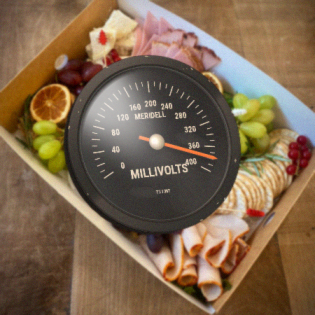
380 mV
